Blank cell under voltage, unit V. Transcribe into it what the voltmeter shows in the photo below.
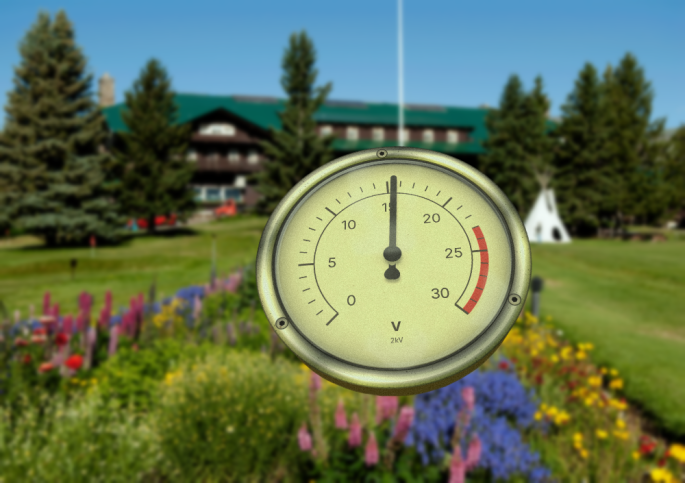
15.5 V
